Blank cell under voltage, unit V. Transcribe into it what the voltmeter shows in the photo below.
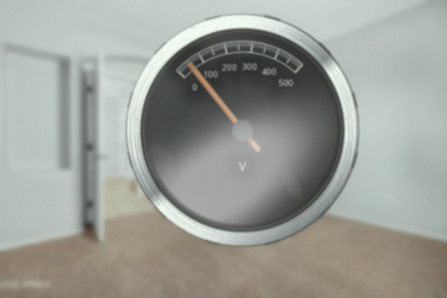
50 V
